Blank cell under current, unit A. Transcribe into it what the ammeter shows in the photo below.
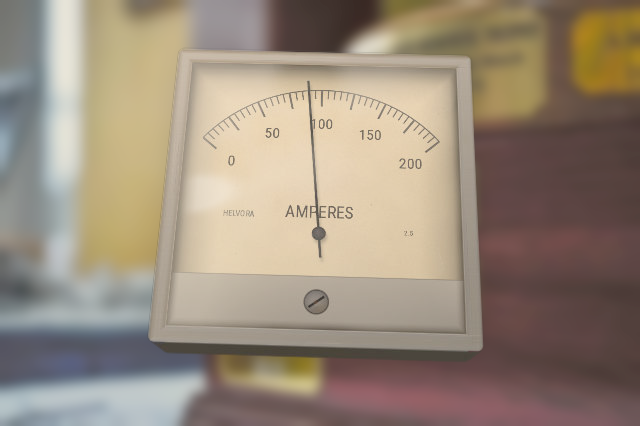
90 A
